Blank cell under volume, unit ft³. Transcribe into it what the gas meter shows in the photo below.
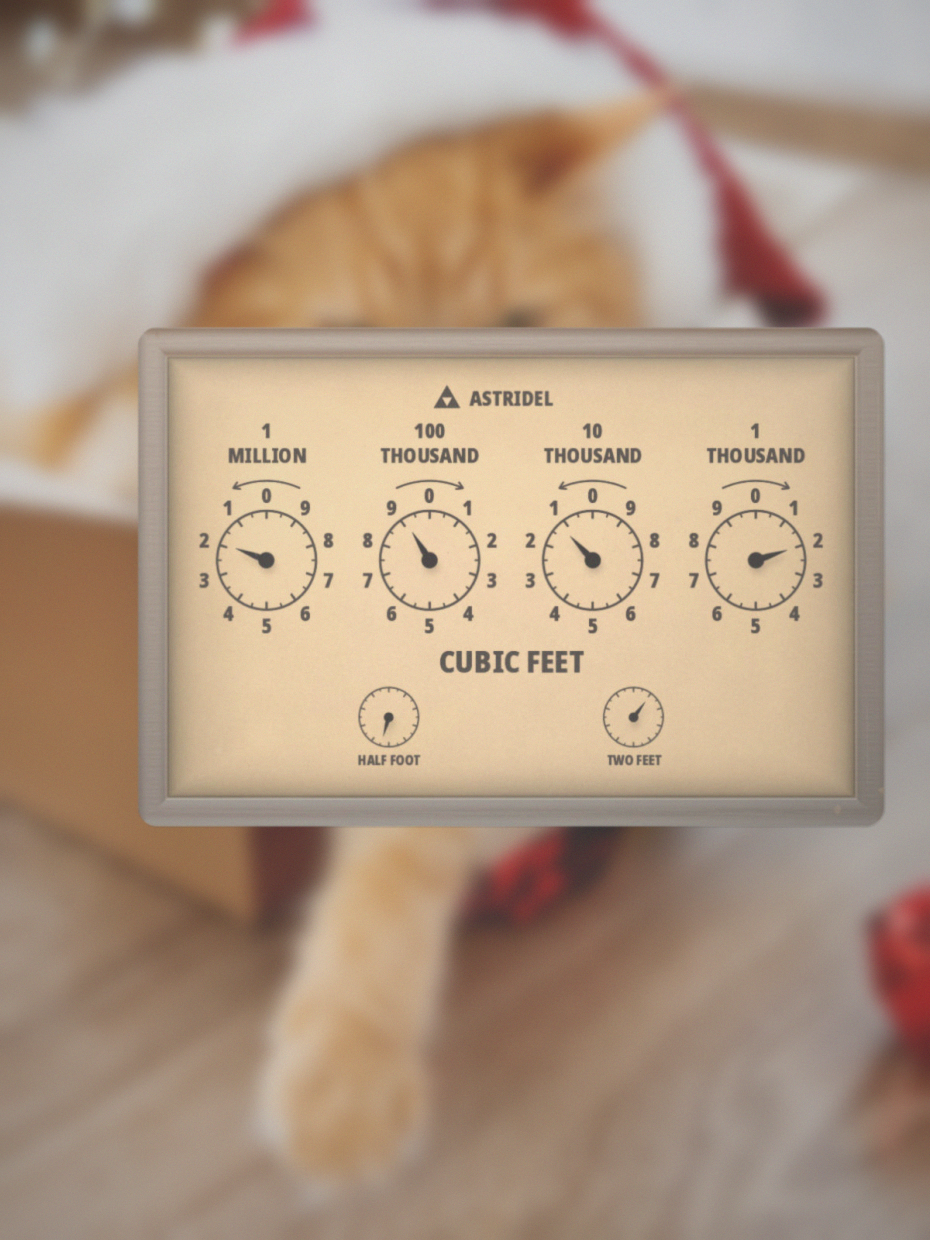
191200 ft³
